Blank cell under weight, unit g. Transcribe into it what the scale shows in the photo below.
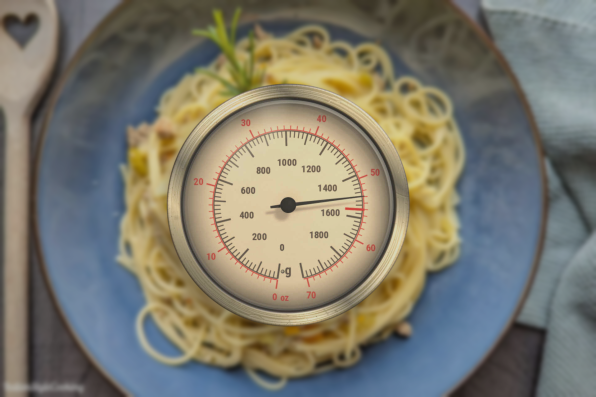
1500 g
